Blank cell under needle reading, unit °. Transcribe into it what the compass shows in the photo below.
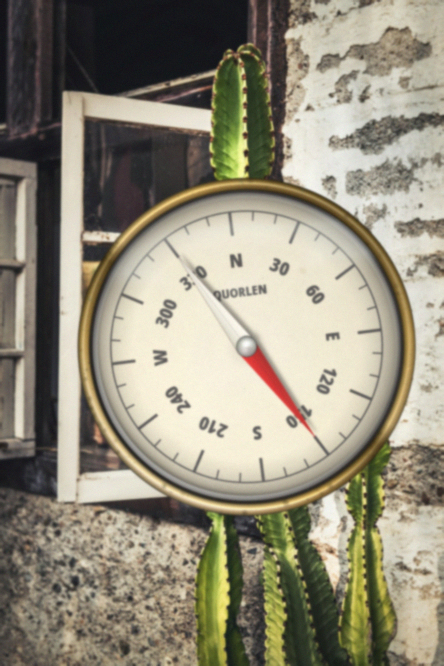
150 °
